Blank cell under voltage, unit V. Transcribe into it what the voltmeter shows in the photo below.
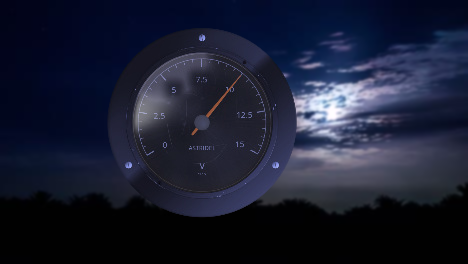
10 V
